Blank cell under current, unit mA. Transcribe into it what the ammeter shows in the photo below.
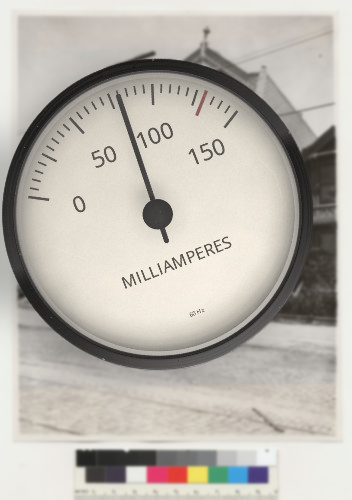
80 mA
